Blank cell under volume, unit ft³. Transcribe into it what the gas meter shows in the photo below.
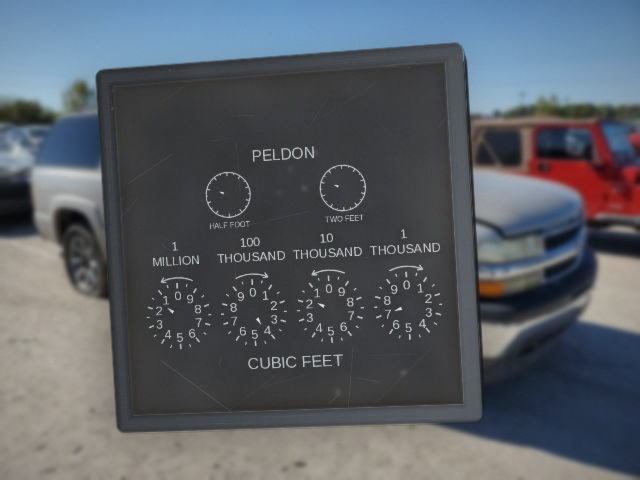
141700 ft³
